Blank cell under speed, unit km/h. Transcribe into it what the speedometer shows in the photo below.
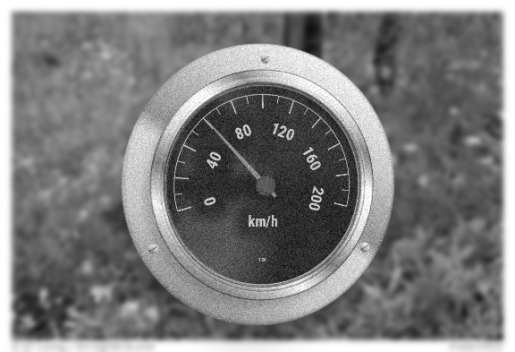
60 km/h
